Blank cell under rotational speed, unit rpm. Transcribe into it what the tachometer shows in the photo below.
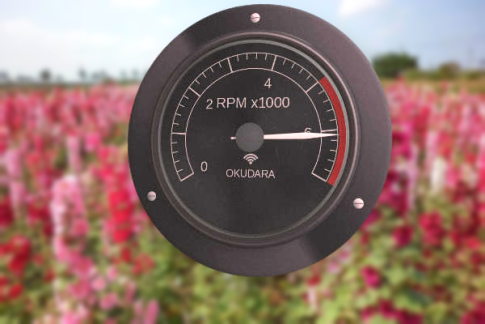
6100 rpm
